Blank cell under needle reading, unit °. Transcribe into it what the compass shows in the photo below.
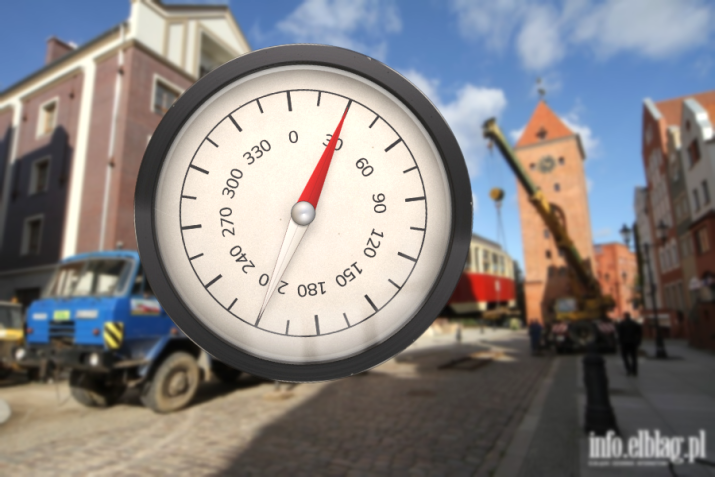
30 °
